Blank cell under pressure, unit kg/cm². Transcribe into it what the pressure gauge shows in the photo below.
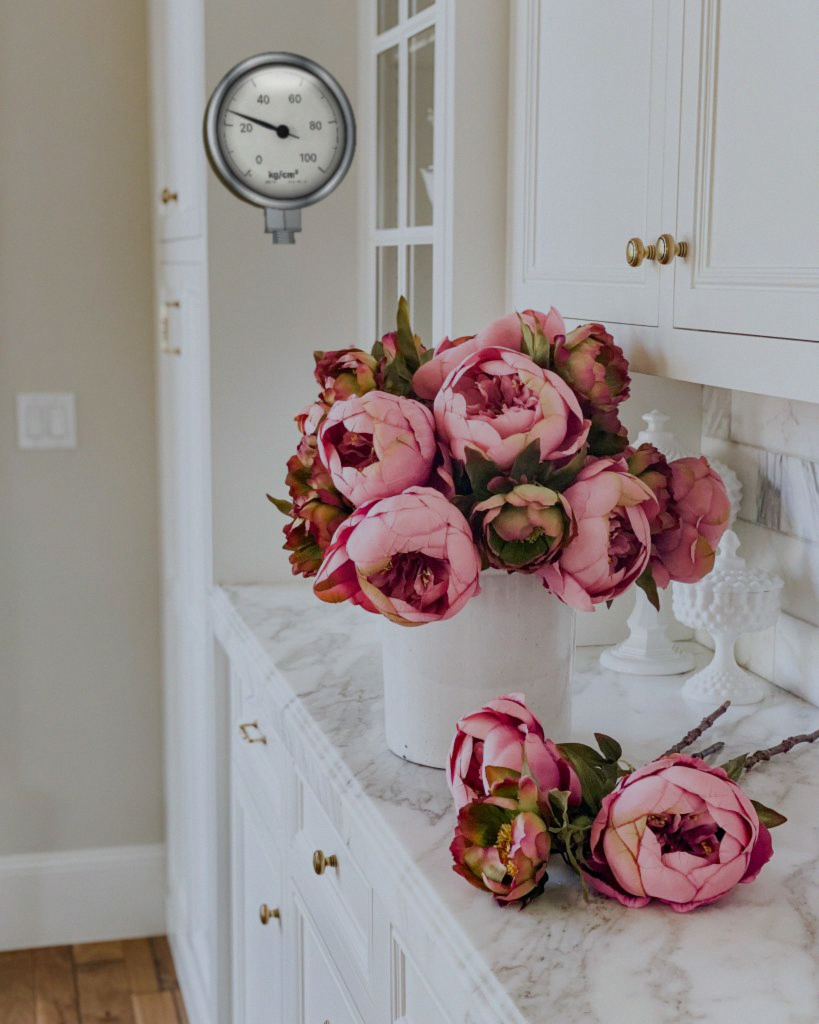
25 kg/cm²
